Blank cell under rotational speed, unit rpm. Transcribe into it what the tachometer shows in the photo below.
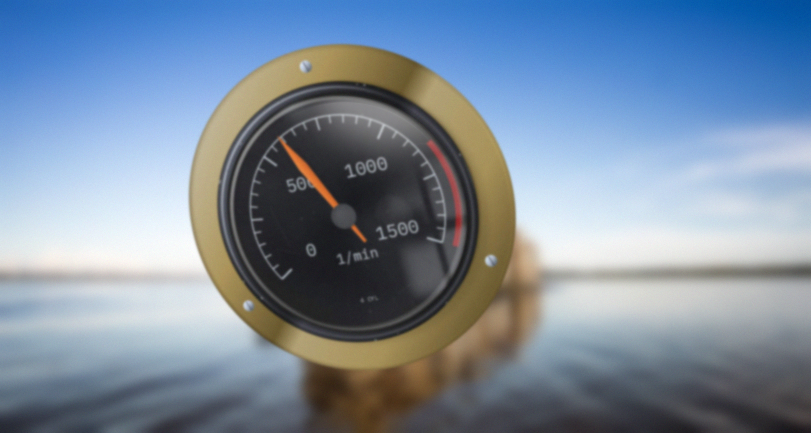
600 rpm
